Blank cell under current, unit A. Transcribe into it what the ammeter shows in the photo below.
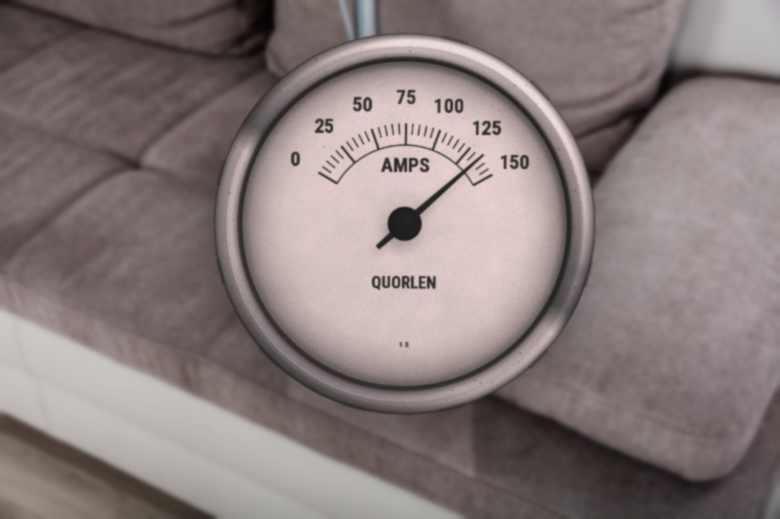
135 A
